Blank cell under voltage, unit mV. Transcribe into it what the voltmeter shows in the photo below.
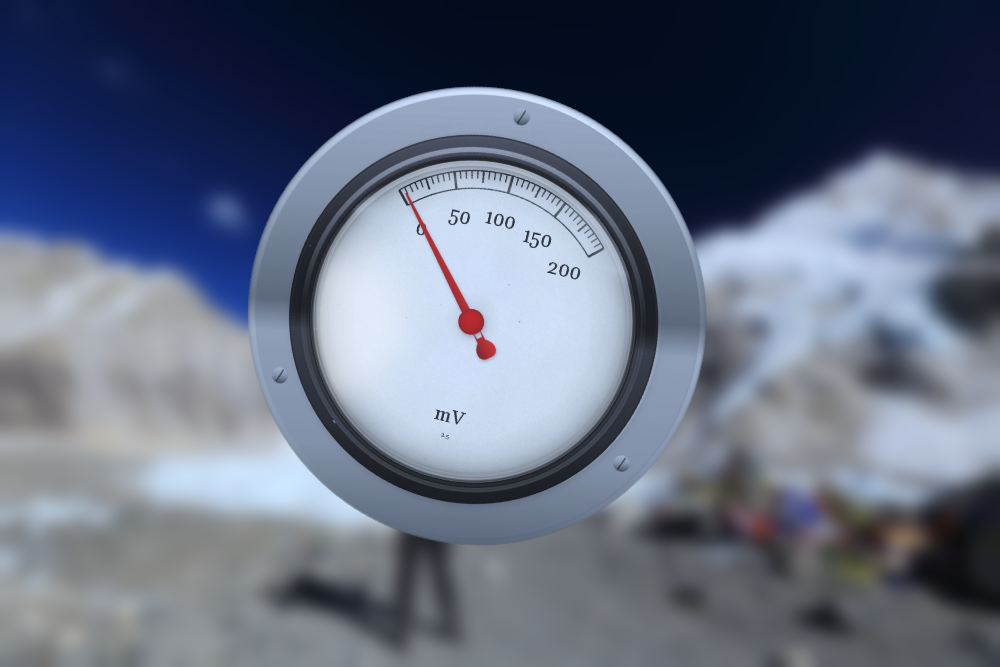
5 mV
